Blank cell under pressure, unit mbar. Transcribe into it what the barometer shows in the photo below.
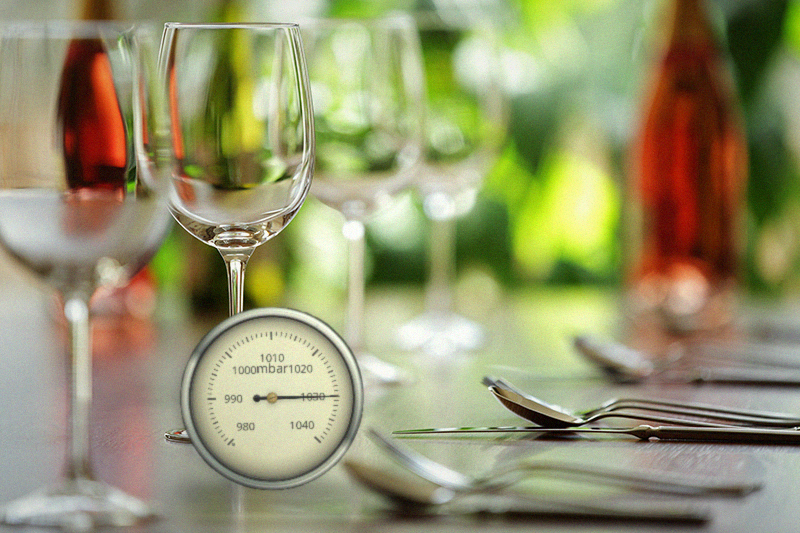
1030 mbar
